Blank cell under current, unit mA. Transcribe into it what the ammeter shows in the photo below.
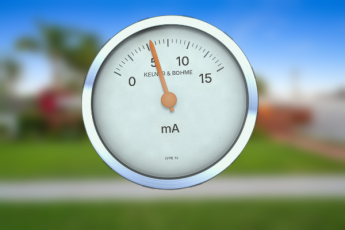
5.5 mA
